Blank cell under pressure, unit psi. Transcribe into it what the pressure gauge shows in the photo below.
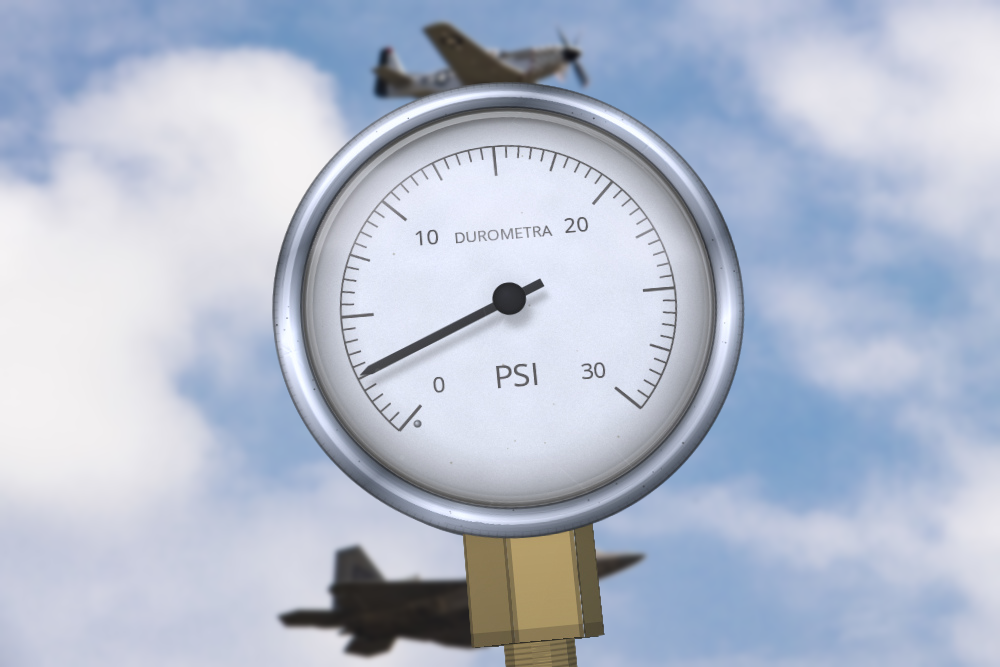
2.5 psi
